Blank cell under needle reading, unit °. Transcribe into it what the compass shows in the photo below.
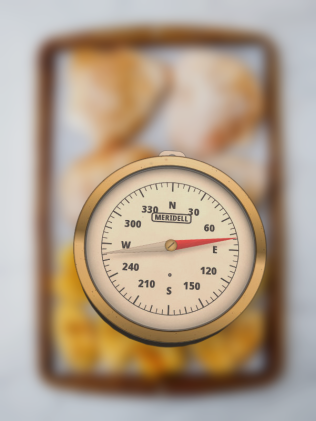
80 °
